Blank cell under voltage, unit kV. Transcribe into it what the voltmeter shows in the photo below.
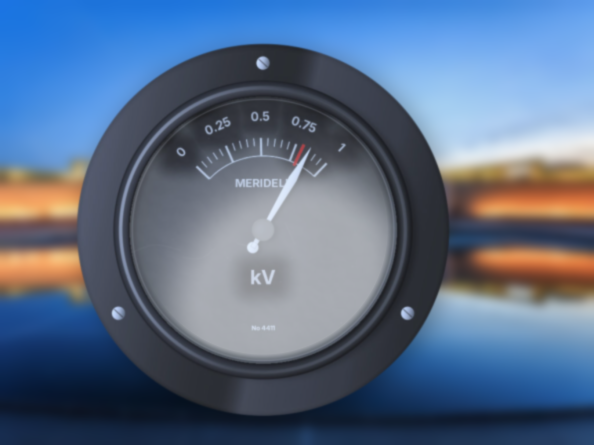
0.85 kV
